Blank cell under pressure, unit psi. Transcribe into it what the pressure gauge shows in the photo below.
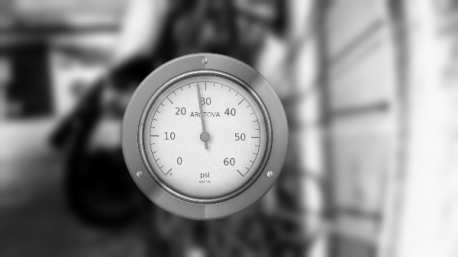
28 psi
